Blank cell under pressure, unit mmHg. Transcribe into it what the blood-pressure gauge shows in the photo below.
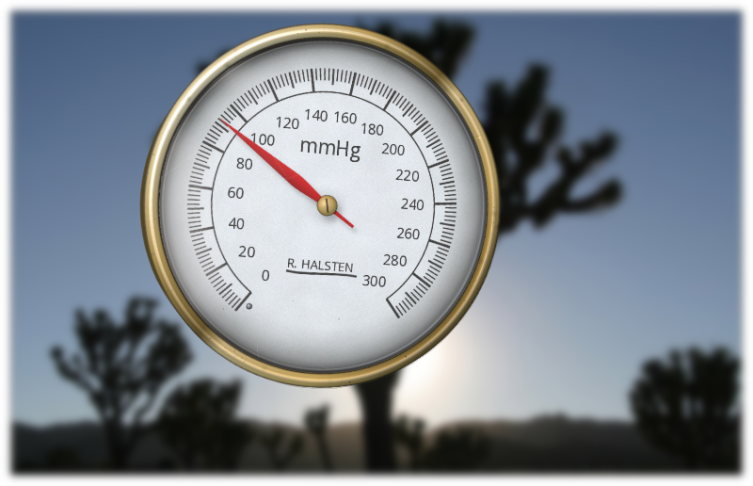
92 mmHg
